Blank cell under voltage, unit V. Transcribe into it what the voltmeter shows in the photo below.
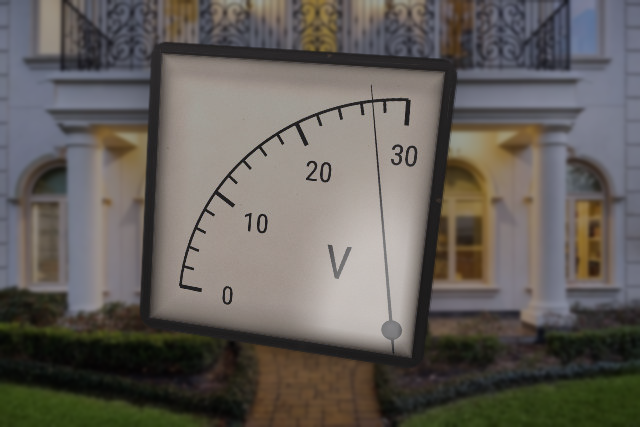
27 V
